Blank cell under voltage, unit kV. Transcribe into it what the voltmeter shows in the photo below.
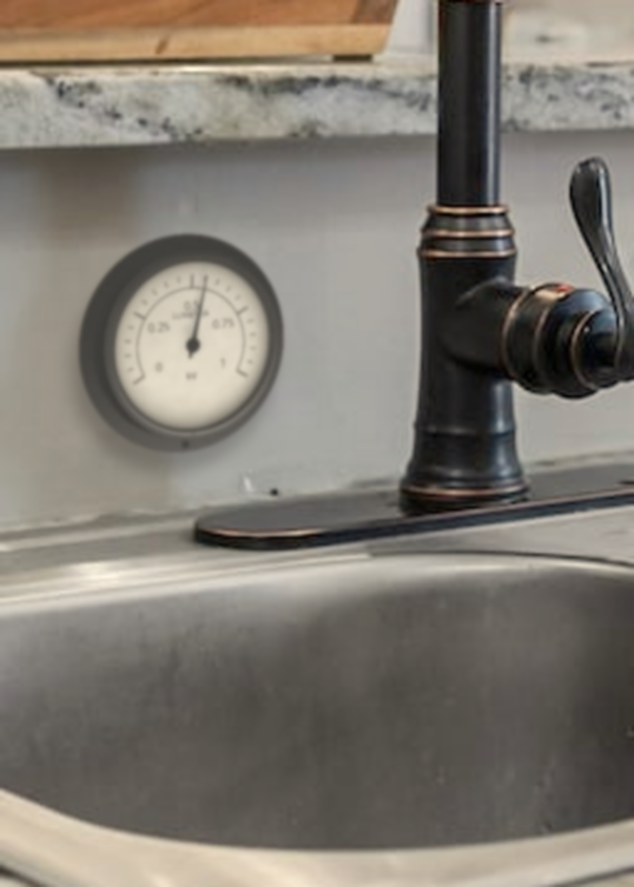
0.55 kV
